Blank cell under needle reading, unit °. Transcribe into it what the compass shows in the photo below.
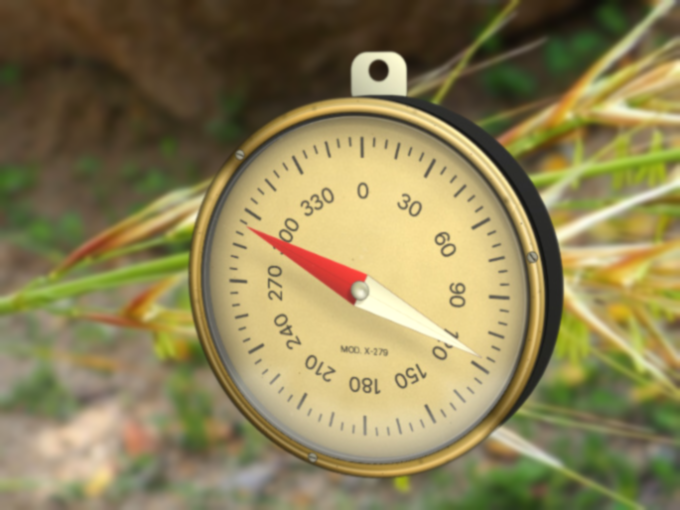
295 °
